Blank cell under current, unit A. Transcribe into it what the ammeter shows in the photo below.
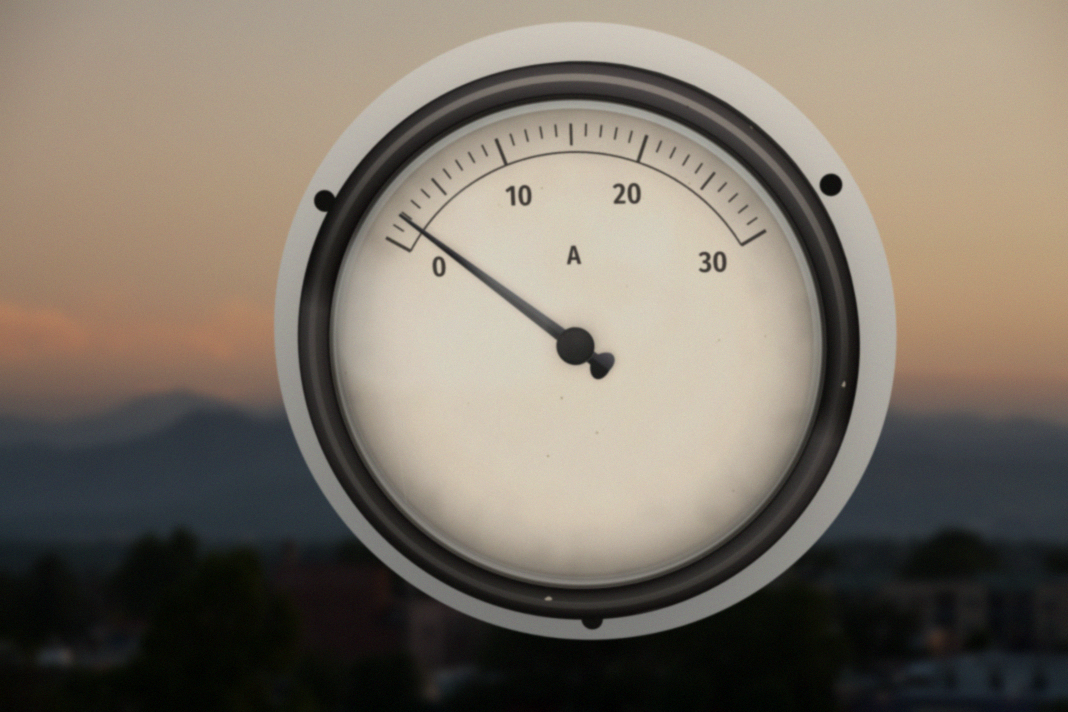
2 A
